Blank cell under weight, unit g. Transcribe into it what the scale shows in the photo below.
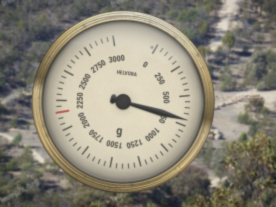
700 g
